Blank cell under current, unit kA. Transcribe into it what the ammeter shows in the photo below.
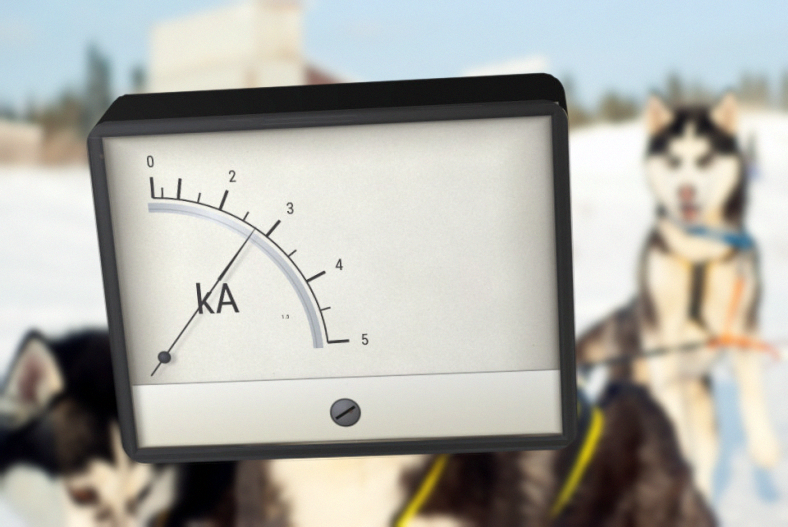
2.75 kA
